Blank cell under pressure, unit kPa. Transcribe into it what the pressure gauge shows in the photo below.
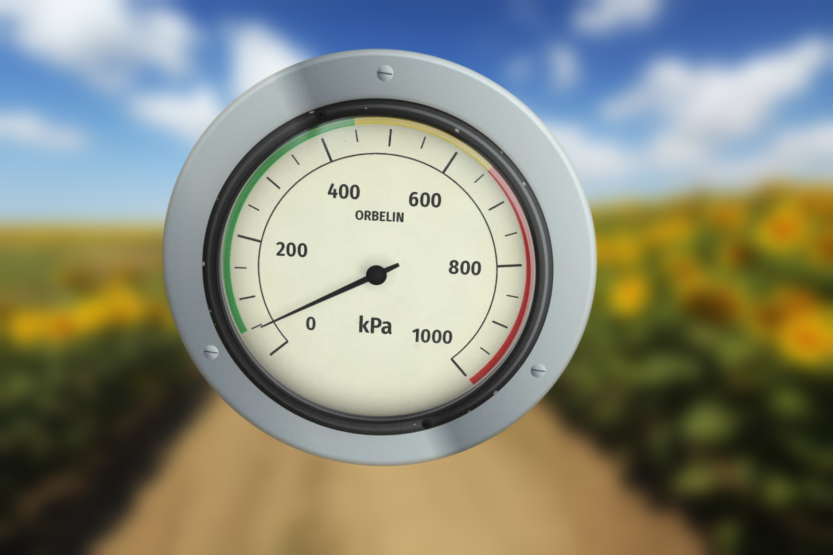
50 kPa
